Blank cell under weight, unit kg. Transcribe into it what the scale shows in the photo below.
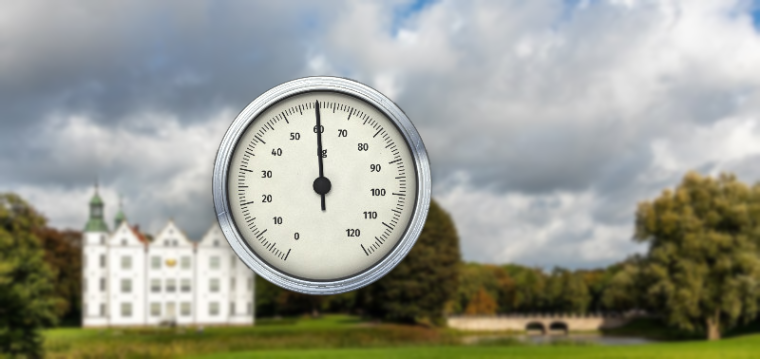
60 kg
